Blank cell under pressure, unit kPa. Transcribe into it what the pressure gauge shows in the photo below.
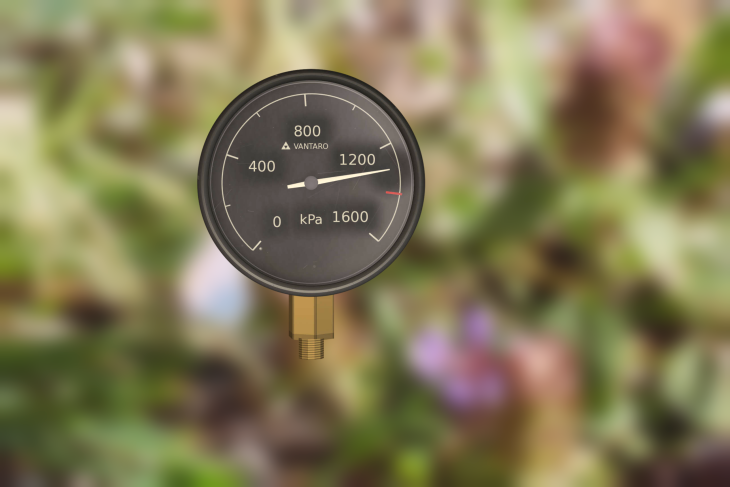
1300 kPa
